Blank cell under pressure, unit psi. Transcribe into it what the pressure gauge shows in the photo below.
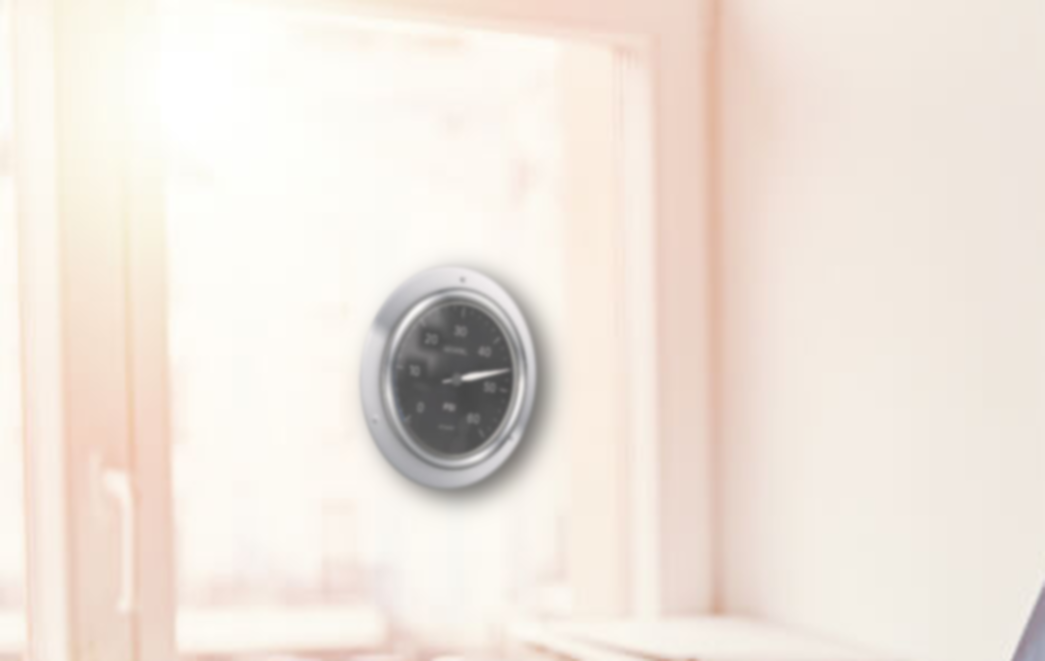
46 psi
